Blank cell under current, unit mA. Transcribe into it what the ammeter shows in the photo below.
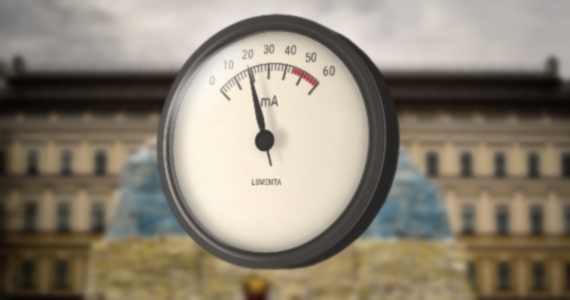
20 mA
